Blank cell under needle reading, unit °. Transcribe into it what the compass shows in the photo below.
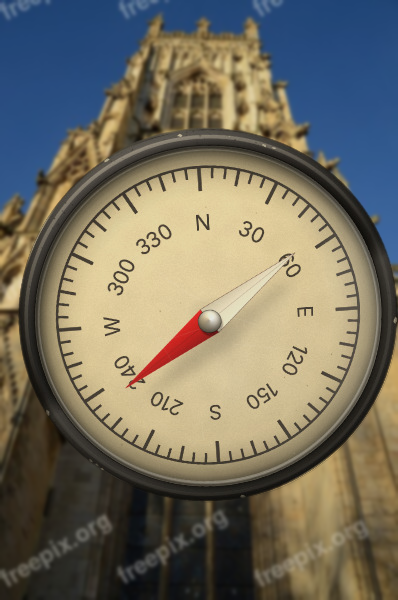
235 °
